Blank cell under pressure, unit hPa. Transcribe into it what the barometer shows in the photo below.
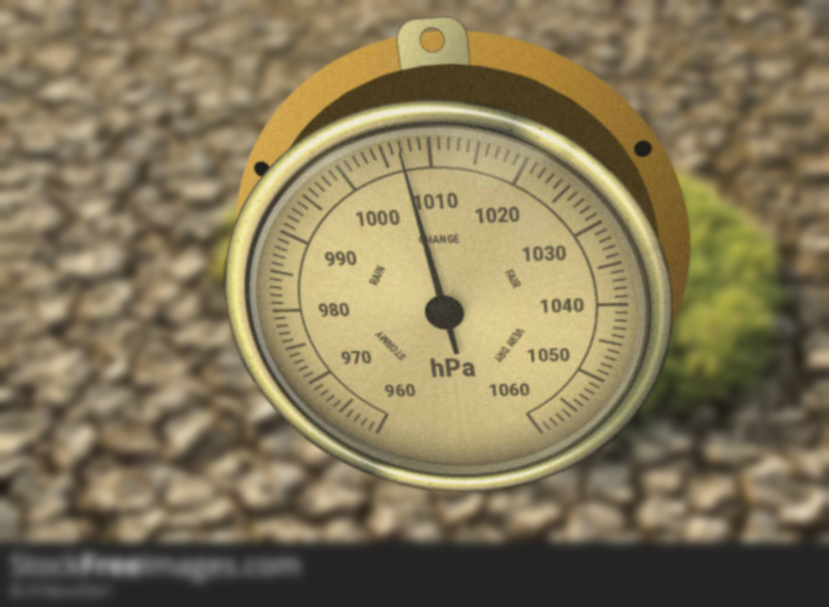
1007 hPa
